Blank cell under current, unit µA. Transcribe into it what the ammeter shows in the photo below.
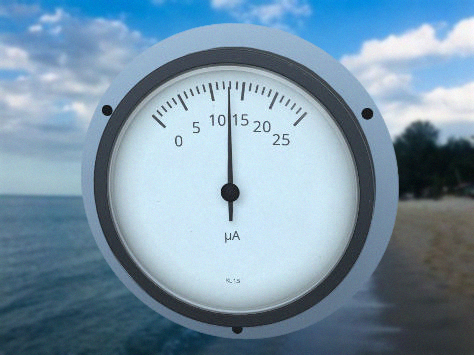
13 µA
